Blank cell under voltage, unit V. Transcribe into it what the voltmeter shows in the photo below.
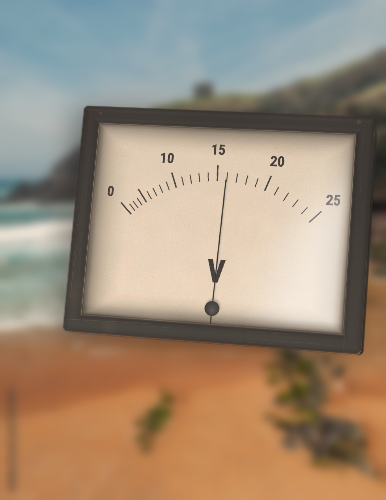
16 V
